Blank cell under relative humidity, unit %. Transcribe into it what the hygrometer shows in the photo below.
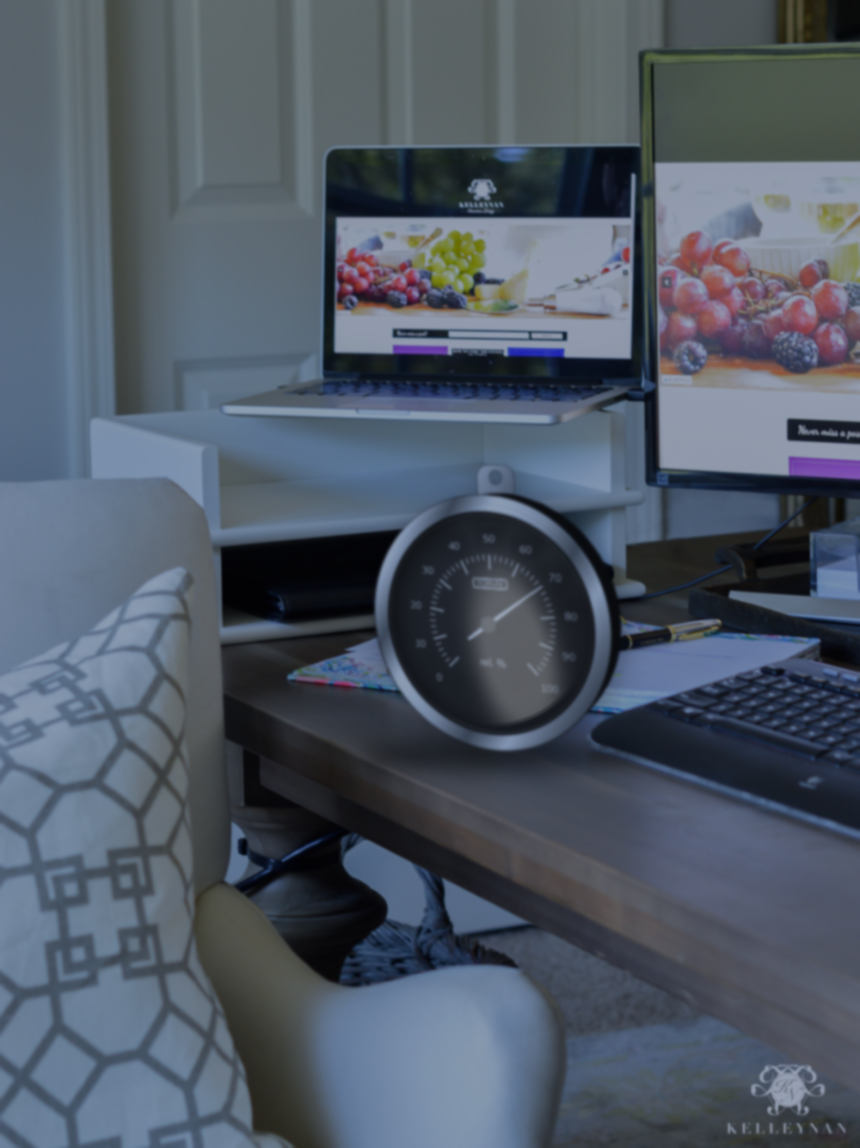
70 %
